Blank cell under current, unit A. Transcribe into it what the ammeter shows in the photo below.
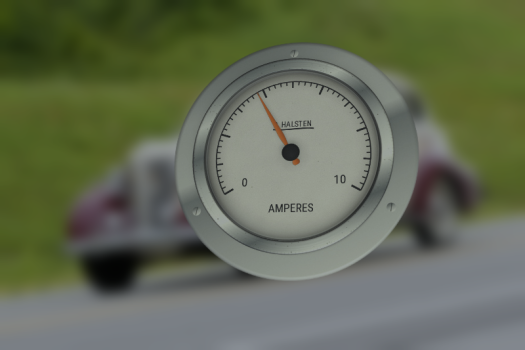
3.8 A
